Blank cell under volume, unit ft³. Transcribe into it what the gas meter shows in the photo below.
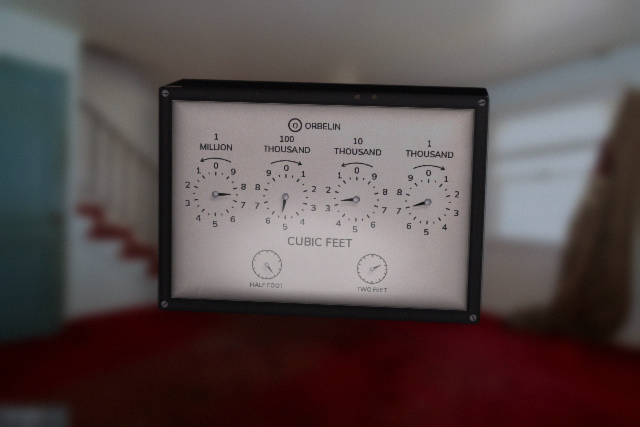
752700 ft³
